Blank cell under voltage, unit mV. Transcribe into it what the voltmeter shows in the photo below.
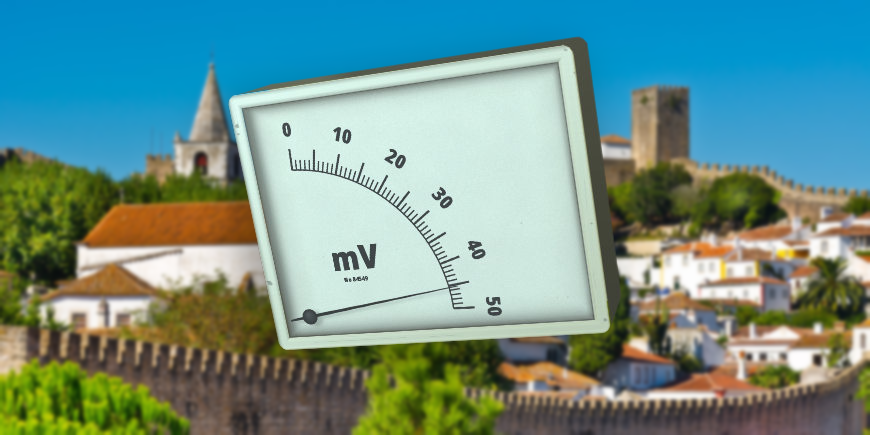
45 mV
